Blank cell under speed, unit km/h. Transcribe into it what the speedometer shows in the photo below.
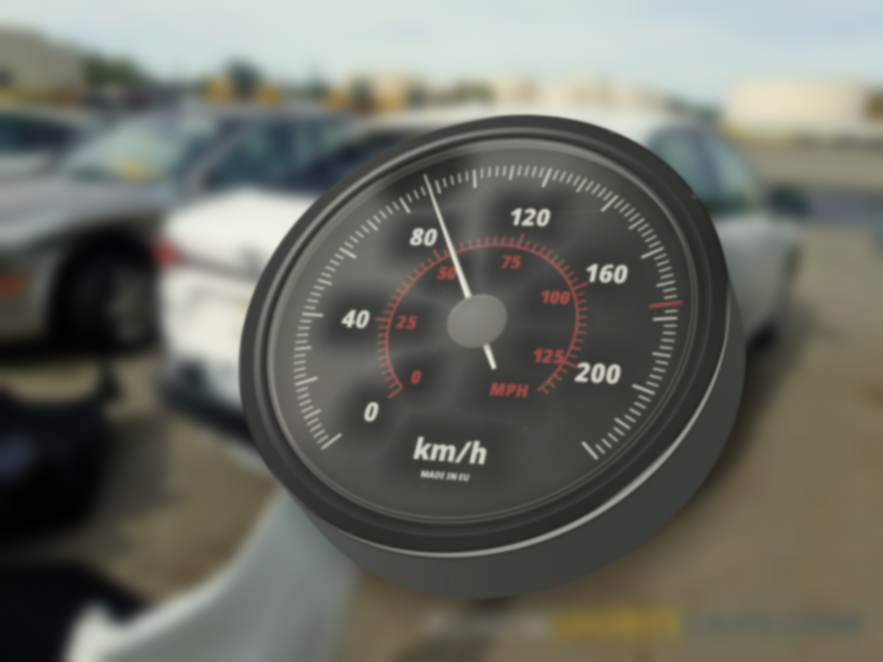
88 km/h
